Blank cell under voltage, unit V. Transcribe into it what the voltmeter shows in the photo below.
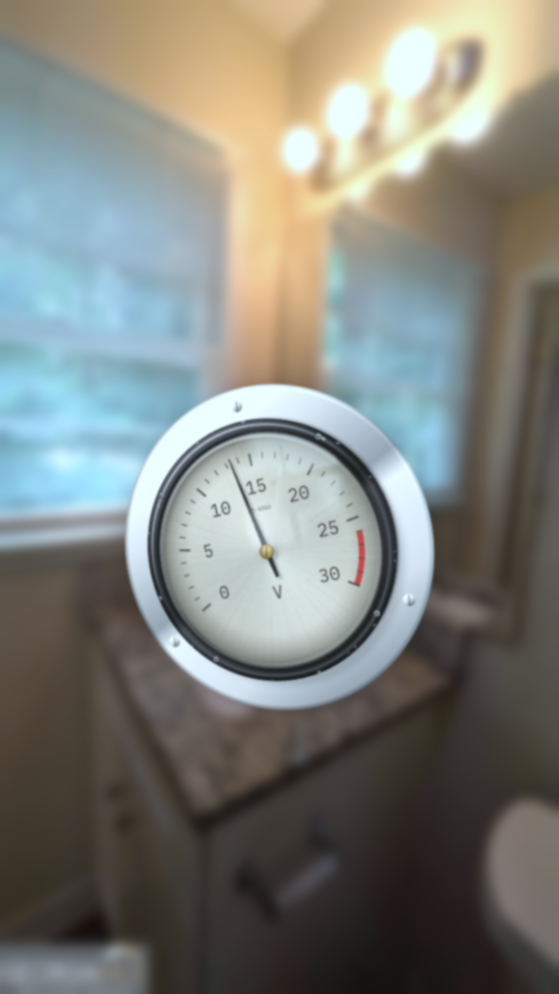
13.5 V
